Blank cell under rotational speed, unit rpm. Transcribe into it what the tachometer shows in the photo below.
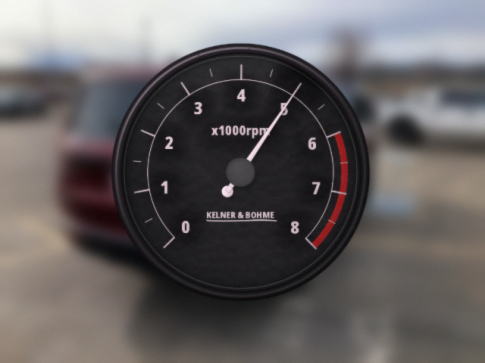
5000 rpm
